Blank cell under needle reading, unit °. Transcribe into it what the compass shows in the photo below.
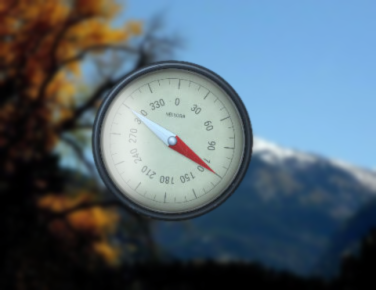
120 °
